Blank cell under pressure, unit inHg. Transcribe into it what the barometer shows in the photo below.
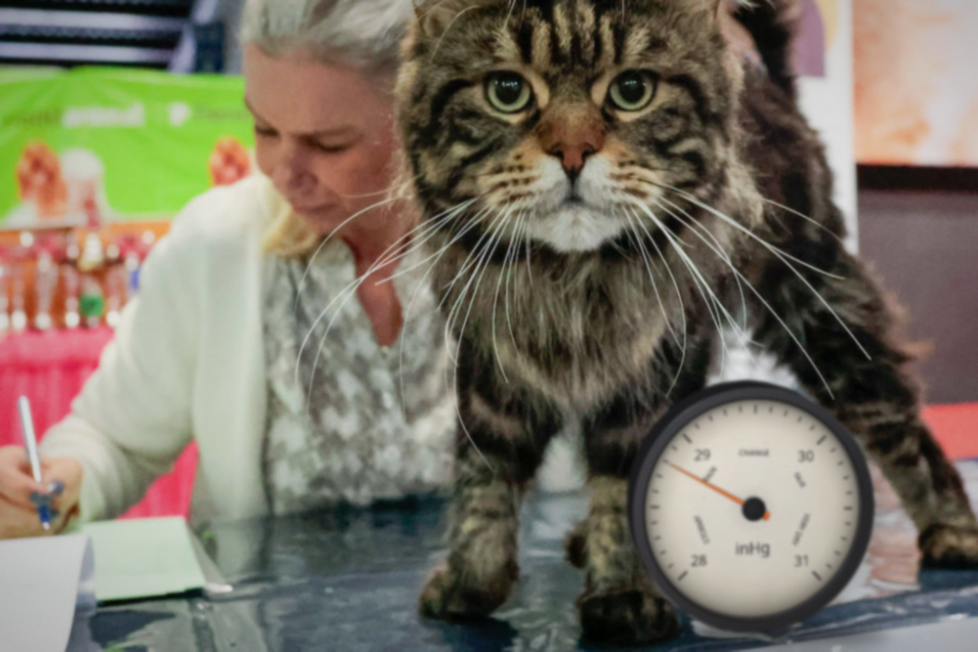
28.8 inHg
